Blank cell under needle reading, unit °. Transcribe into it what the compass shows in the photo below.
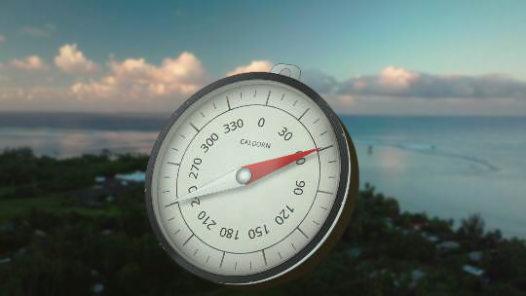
60 °
